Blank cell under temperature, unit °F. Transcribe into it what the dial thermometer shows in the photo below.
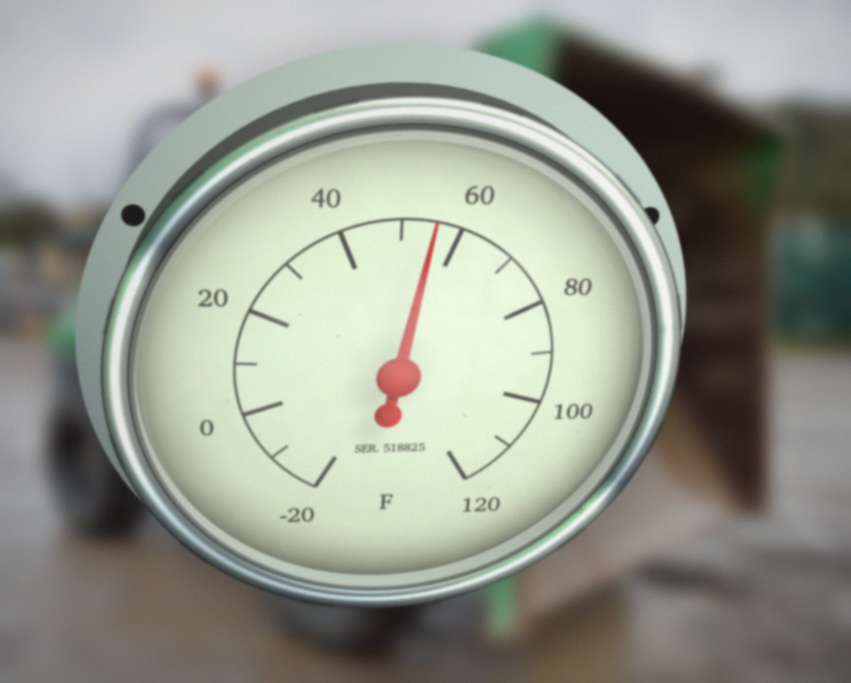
55 °F
